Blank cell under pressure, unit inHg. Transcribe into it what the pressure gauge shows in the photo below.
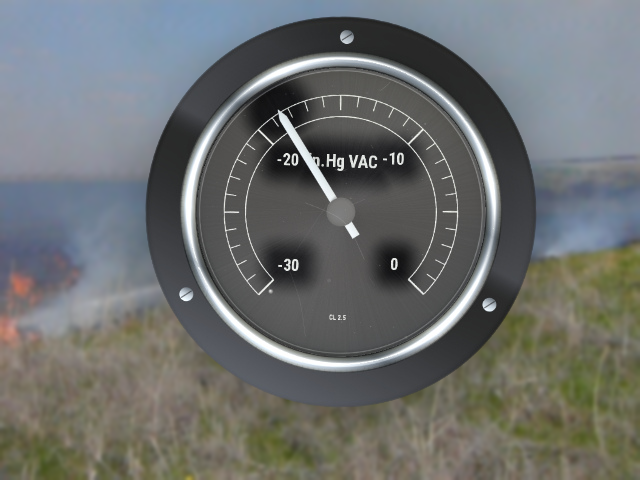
-18.5 inHg
